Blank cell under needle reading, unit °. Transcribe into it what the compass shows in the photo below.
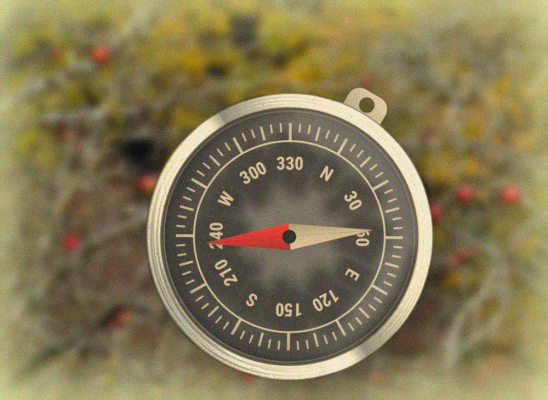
235 °
